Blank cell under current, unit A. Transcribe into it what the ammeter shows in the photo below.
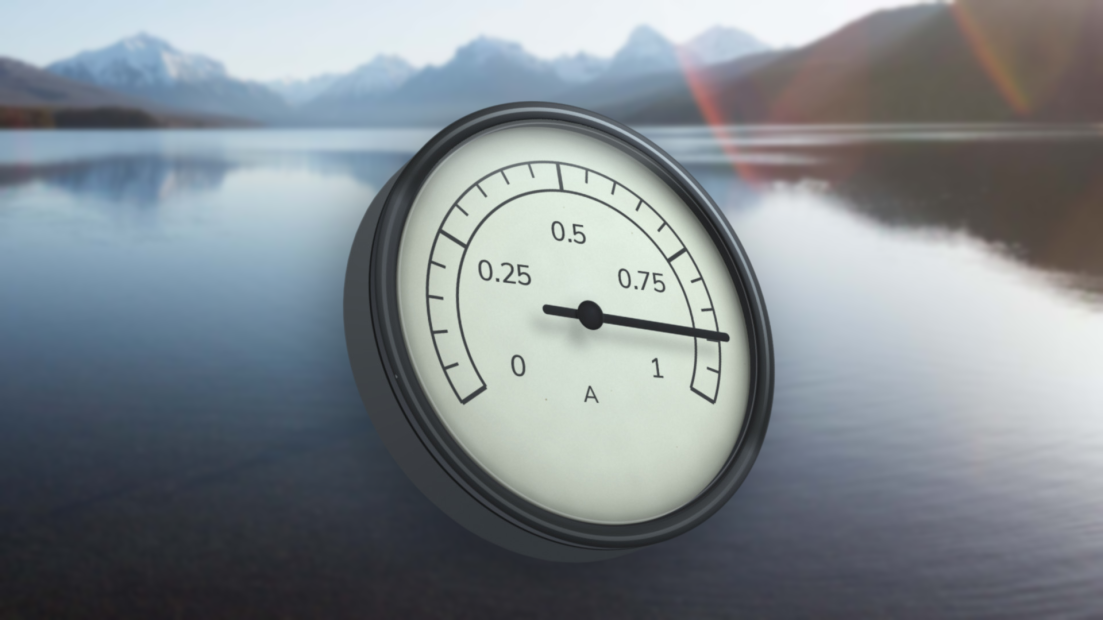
0.9 A
